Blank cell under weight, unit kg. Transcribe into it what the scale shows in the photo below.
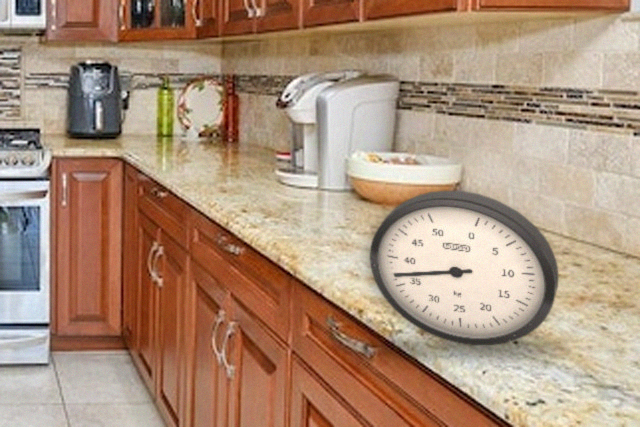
37 kg
